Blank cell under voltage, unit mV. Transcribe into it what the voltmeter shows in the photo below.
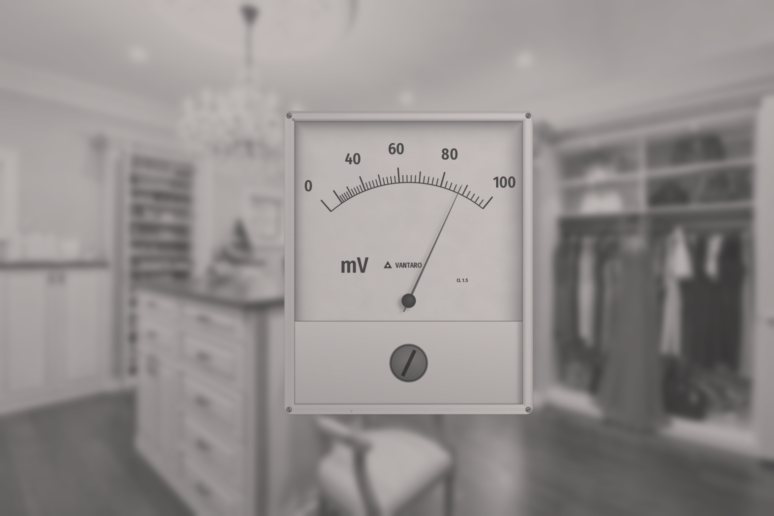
88 mV
